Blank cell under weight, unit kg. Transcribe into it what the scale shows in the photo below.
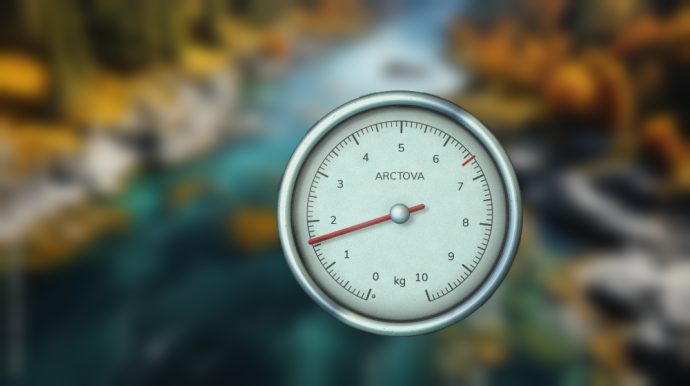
1.6 kg
